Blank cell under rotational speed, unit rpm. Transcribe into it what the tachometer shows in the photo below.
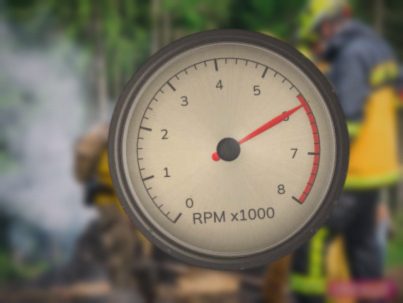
6000 rpm
